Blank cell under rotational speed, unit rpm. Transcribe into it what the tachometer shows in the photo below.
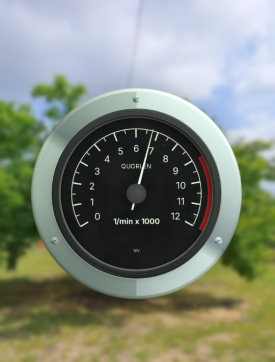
6750 rpm
